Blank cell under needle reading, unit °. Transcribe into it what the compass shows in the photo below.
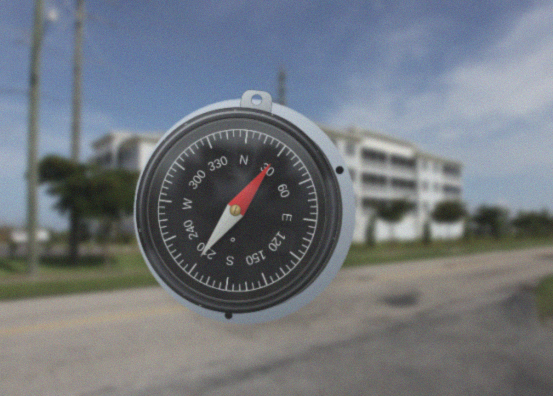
30 °
